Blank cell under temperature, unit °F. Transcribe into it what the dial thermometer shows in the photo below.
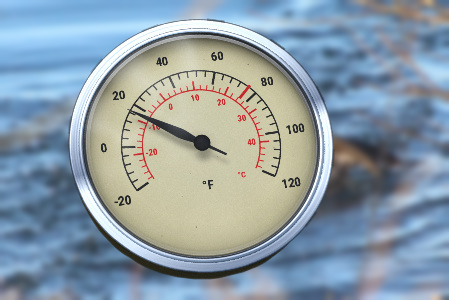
16 °F
